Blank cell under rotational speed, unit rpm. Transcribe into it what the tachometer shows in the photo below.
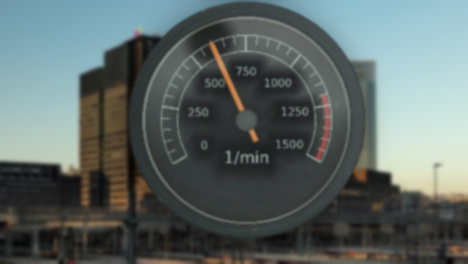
600 rpm
